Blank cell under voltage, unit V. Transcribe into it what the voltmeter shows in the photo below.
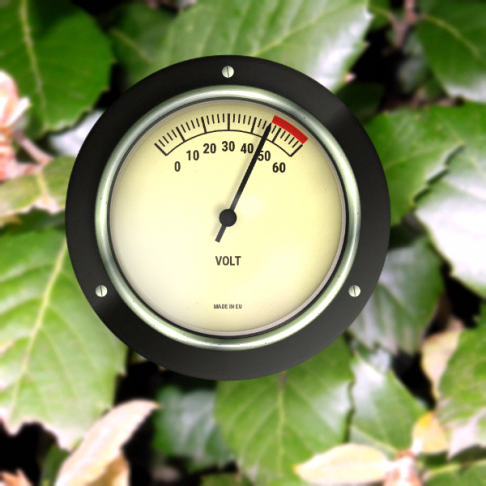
46 V
